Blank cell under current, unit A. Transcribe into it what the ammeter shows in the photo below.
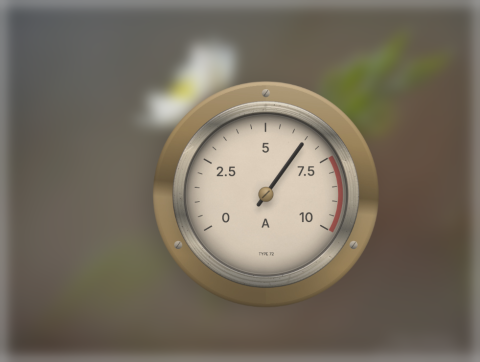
6.5 A
